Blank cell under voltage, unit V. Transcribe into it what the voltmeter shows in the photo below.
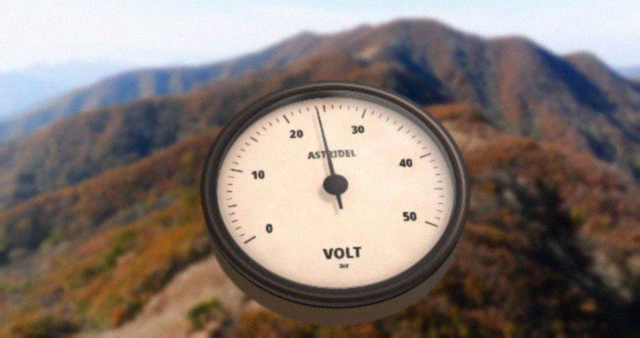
24 V
